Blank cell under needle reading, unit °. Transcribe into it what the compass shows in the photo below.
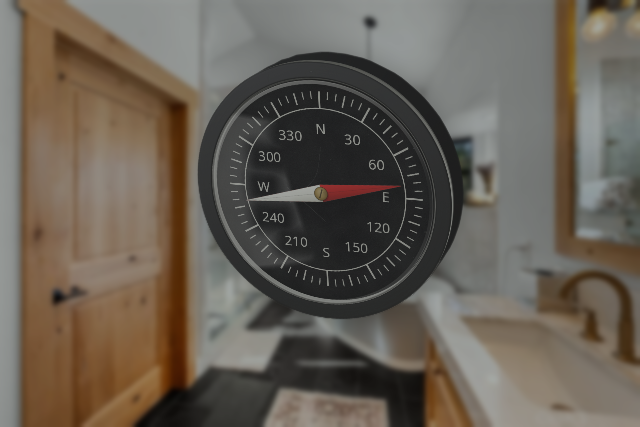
80 °
